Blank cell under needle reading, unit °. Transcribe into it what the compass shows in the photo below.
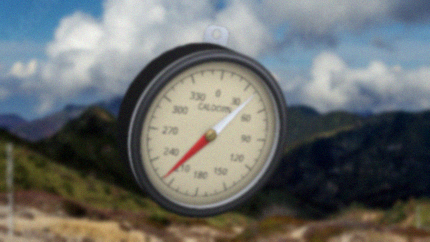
220 °
